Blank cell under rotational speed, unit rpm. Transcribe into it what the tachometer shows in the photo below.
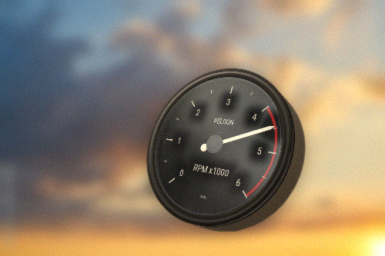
4500 rpm
